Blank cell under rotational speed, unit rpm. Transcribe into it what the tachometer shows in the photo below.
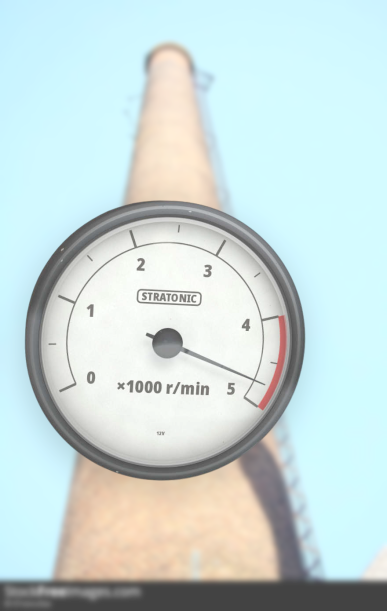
4750 rpm
